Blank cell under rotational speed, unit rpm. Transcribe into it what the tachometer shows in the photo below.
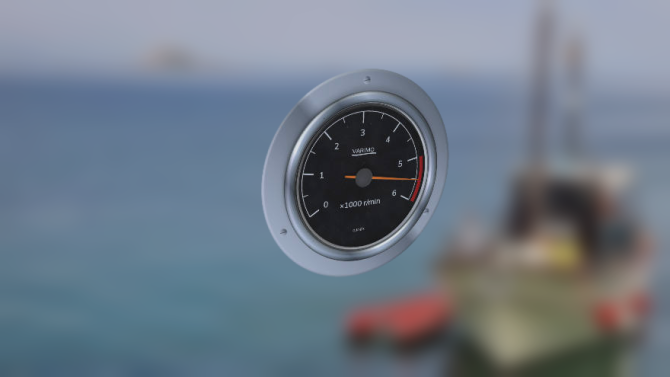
5500 rpm
